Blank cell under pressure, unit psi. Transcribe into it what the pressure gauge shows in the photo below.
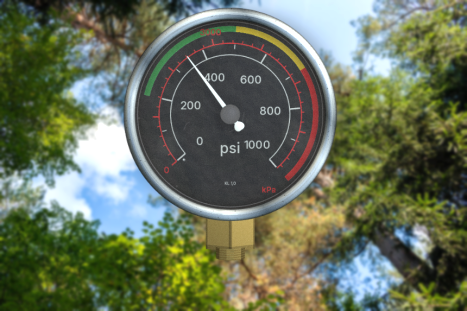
350 psi
